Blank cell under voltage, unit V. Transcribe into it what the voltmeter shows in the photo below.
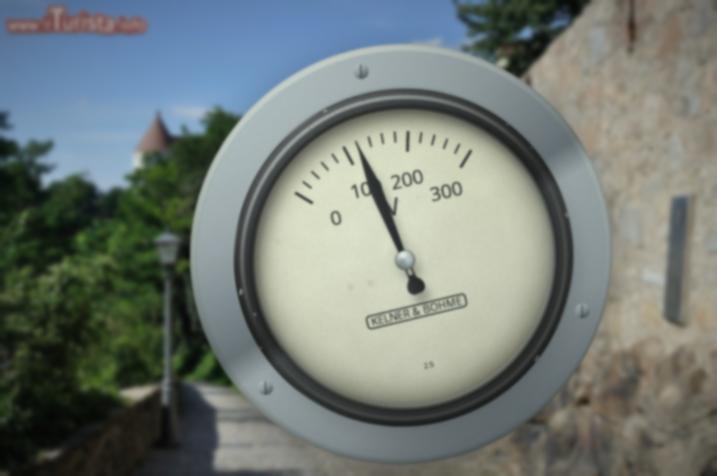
120 V
